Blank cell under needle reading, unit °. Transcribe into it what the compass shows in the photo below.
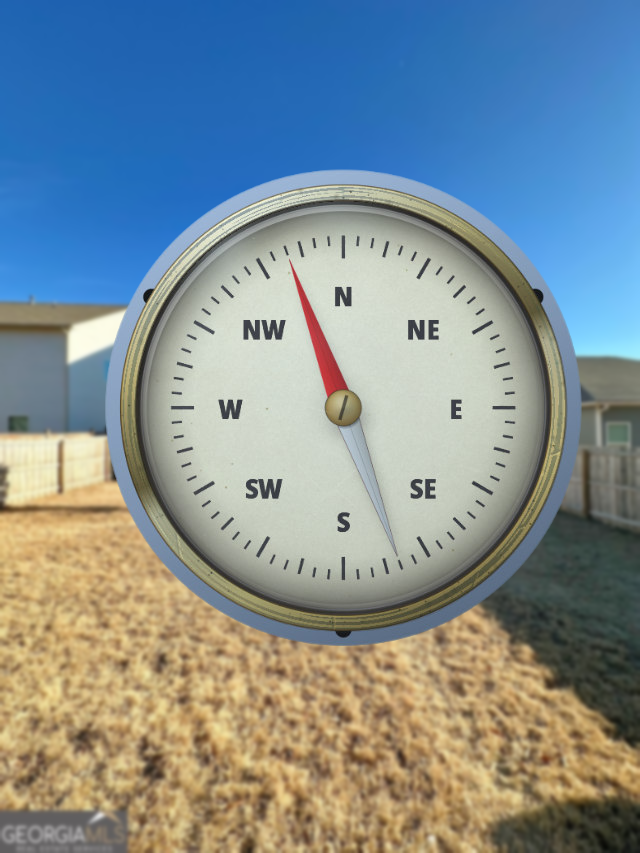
340 °
